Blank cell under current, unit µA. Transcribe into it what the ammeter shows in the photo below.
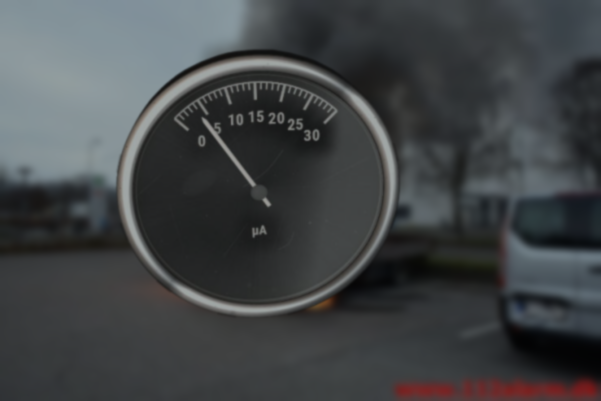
4 µA
